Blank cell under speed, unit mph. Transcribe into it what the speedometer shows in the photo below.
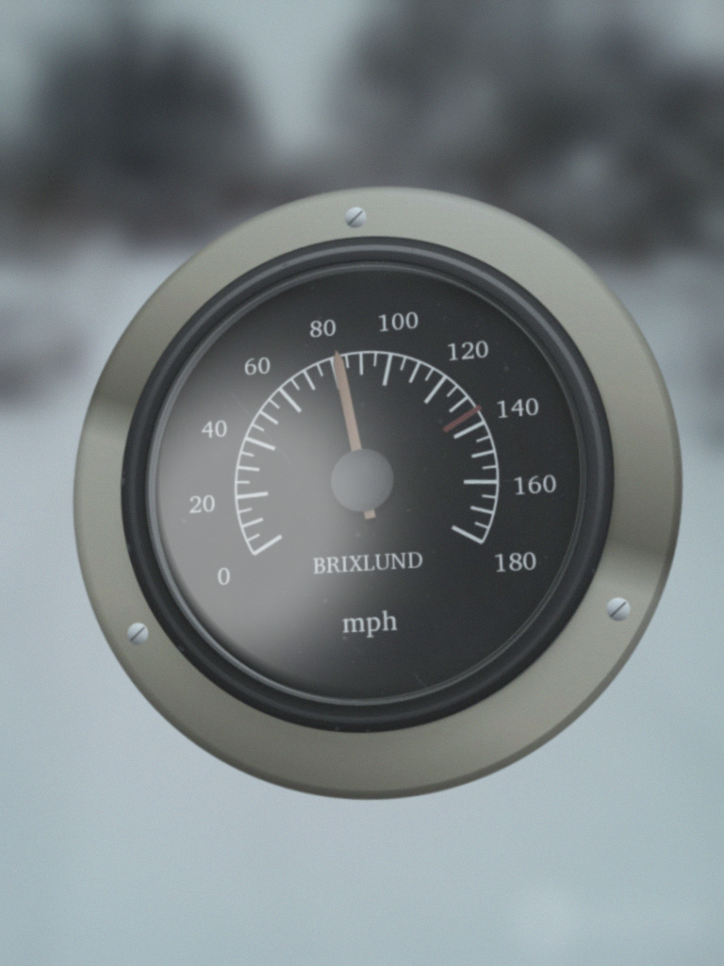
82.5 mph
